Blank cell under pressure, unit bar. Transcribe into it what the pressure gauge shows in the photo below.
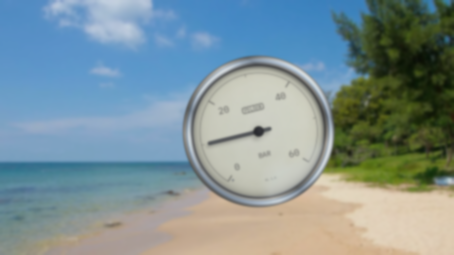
10 bar
